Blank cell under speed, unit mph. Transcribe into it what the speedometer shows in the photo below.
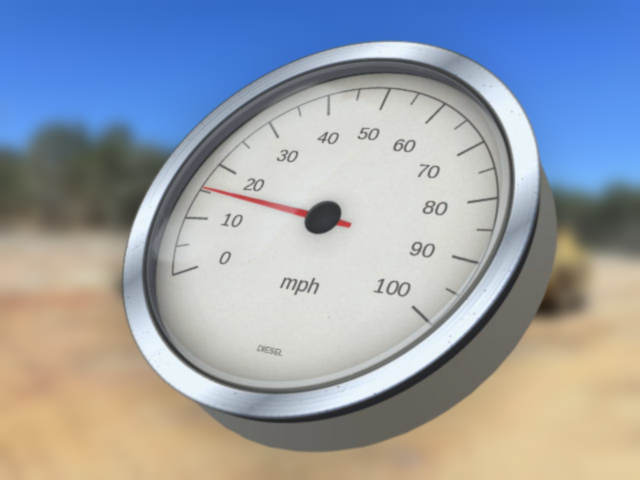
15 mph
